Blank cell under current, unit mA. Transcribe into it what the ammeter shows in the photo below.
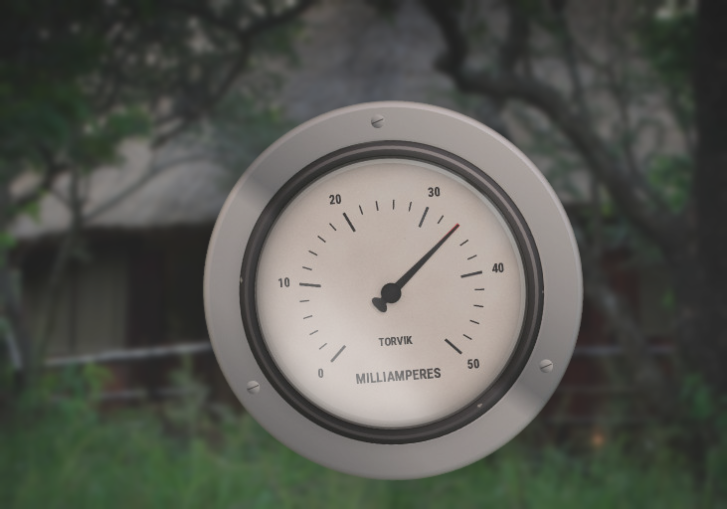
34 mA
